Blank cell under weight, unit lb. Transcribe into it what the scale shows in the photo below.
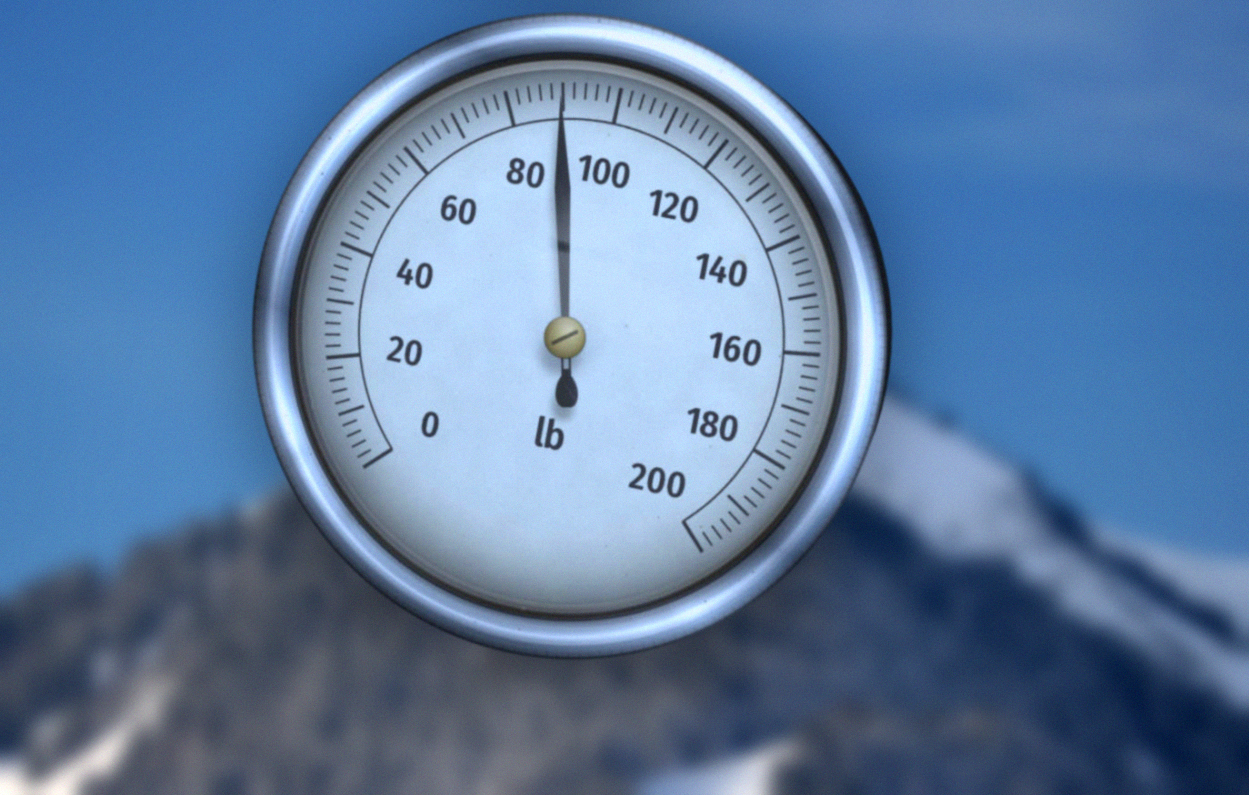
90 lb
